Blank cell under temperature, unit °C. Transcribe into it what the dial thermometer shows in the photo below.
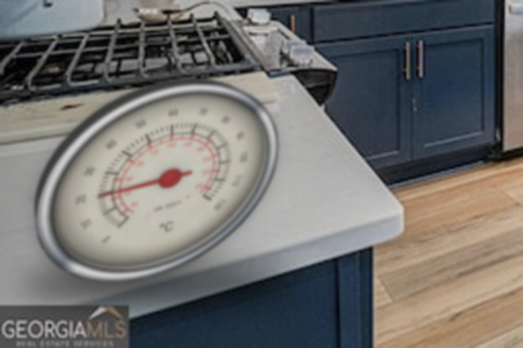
20 °C
